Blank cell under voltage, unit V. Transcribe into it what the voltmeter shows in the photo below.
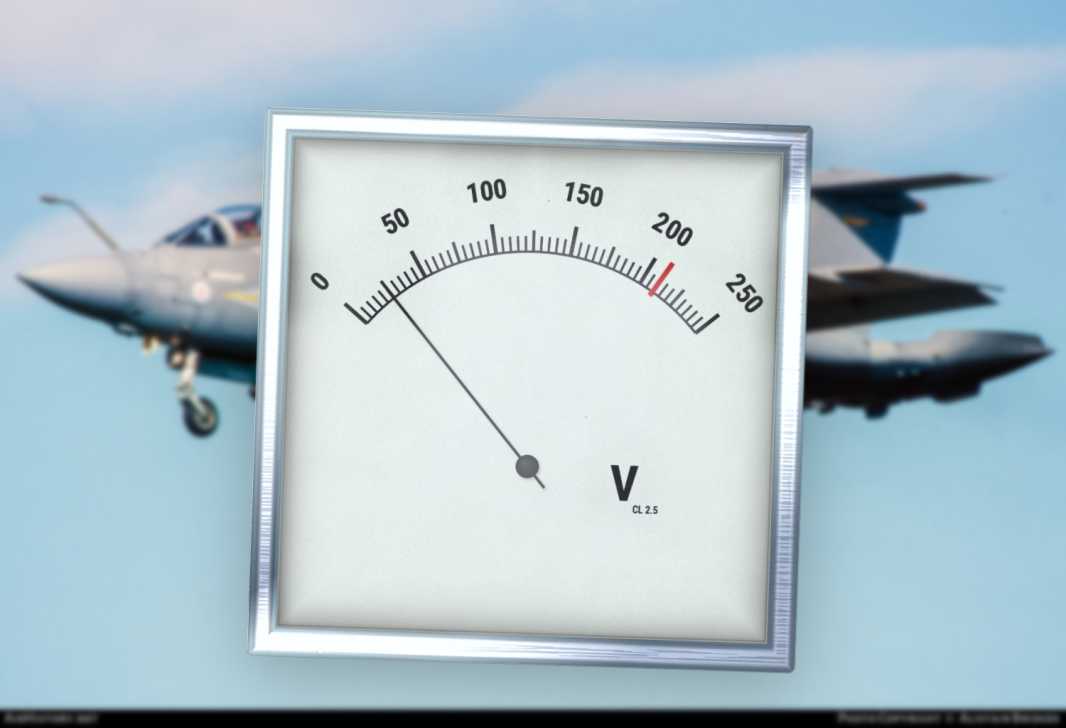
25 V
